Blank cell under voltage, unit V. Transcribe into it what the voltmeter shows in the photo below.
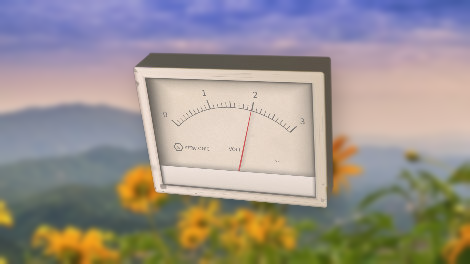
2 V
